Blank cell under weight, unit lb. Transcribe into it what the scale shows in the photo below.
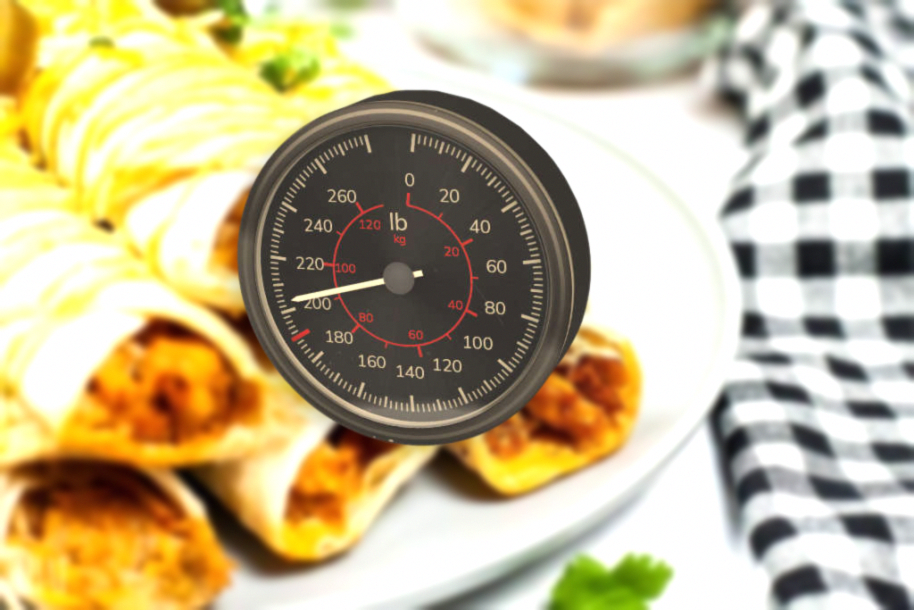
204 lb
